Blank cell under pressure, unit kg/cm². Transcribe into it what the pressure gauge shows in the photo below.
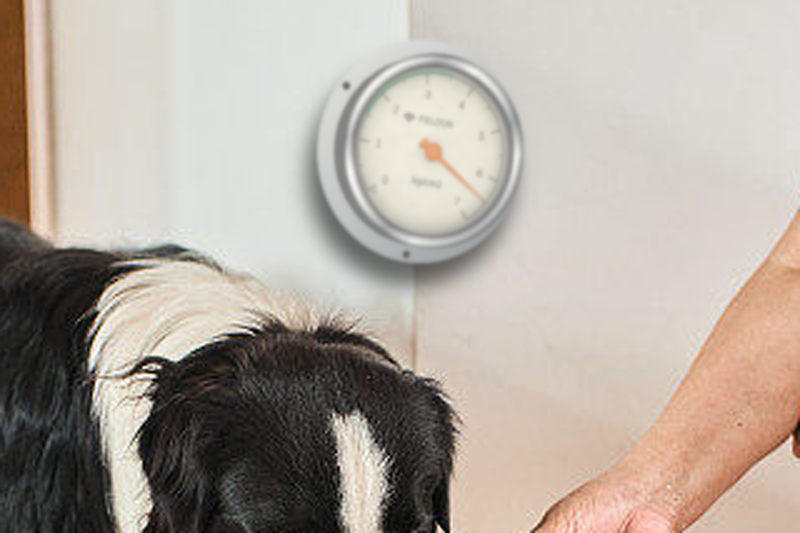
6.5 kg/cm²
